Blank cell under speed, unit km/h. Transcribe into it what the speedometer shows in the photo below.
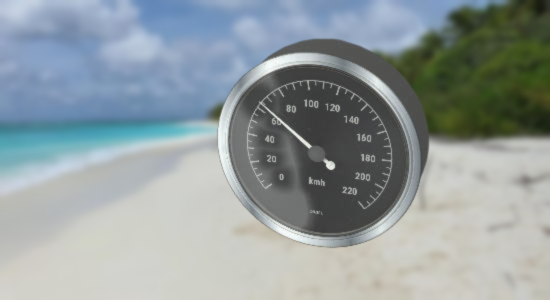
65 km/h
